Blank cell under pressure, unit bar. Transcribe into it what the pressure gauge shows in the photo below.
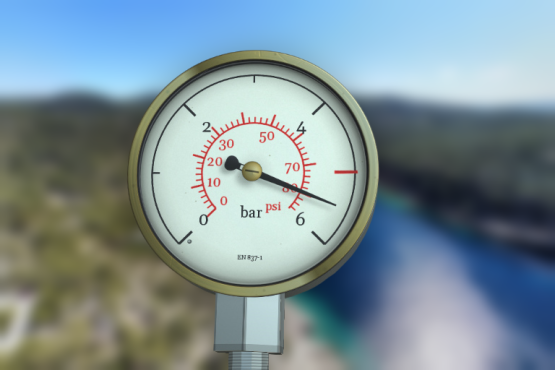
5.5 bar
